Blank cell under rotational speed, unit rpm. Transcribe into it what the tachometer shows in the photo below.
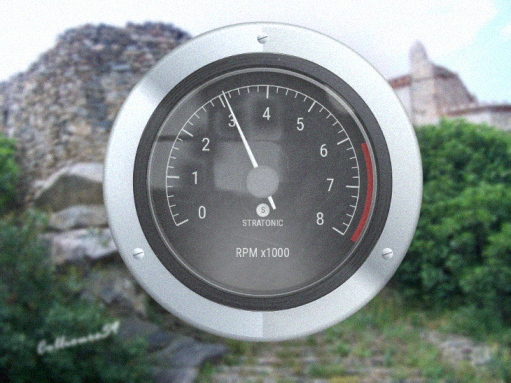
3100 rpm
